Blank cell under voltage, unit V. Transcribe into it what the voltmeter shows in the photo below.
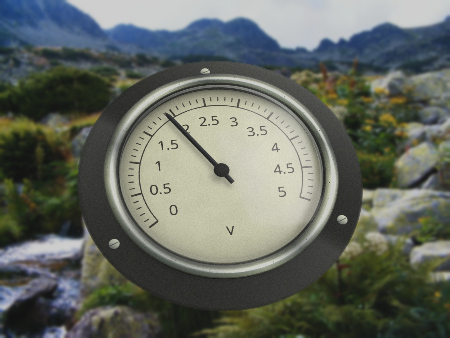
1.9 V
